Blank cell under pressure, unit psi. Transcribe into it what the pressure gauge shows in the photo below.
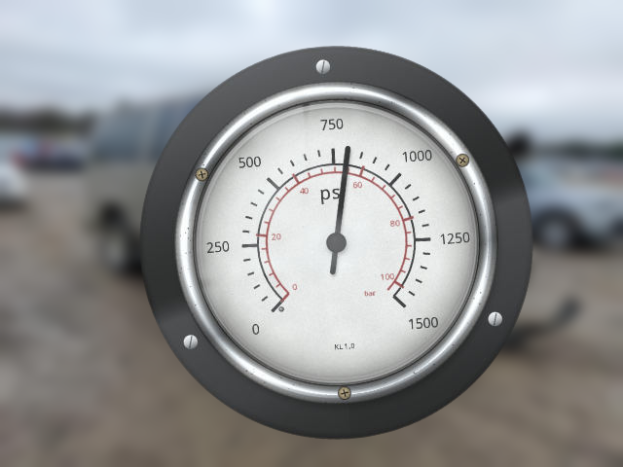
800 psi
